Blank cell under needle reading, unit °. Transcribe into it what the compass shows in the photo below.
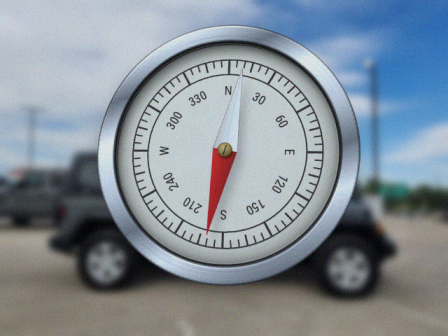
190 °
